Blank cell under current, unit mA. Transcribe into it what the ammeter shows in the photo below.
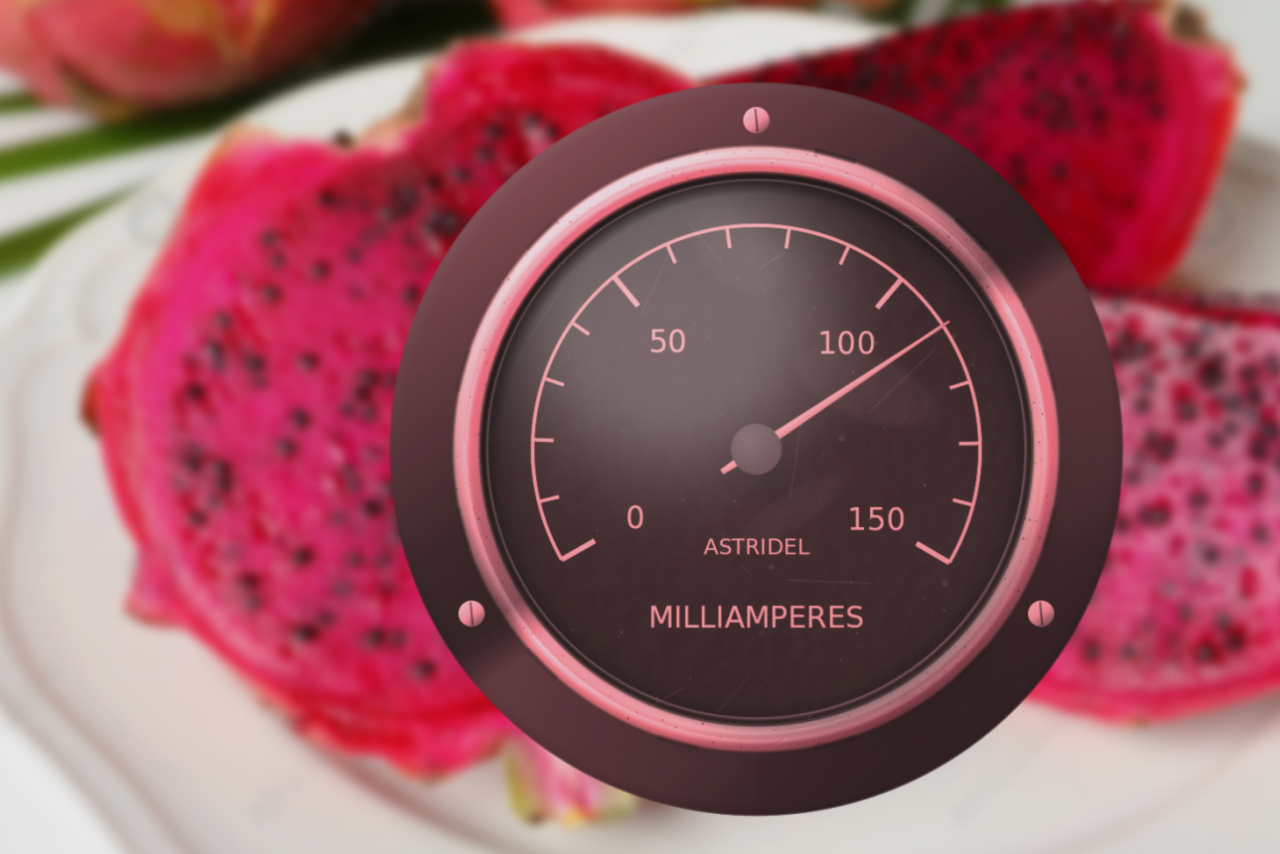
110 mA
